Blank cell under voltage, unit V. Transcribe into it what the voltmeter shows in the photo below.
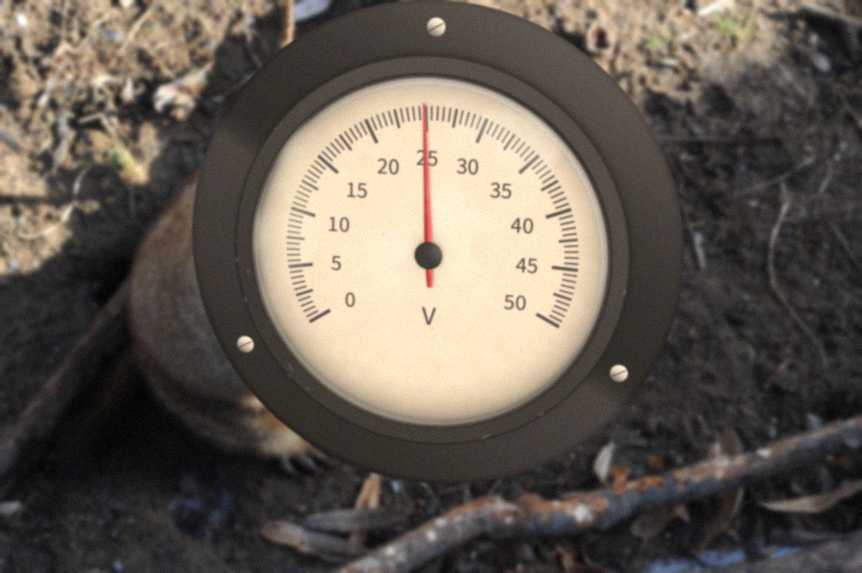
25 V
